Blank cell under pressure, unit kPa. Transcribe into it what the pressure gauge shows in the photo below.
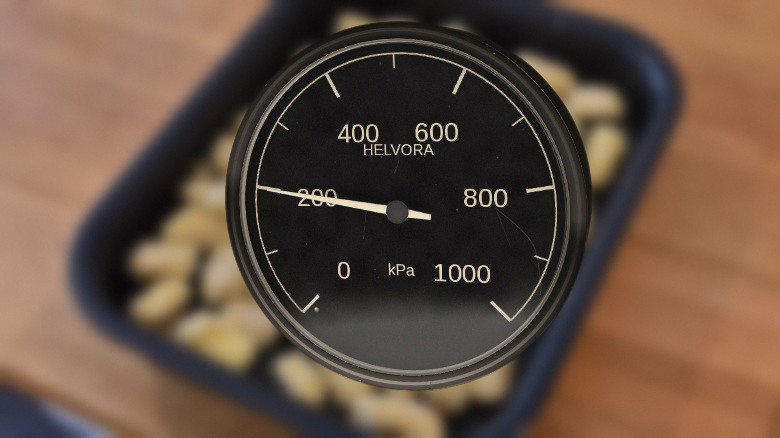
200 kPa
